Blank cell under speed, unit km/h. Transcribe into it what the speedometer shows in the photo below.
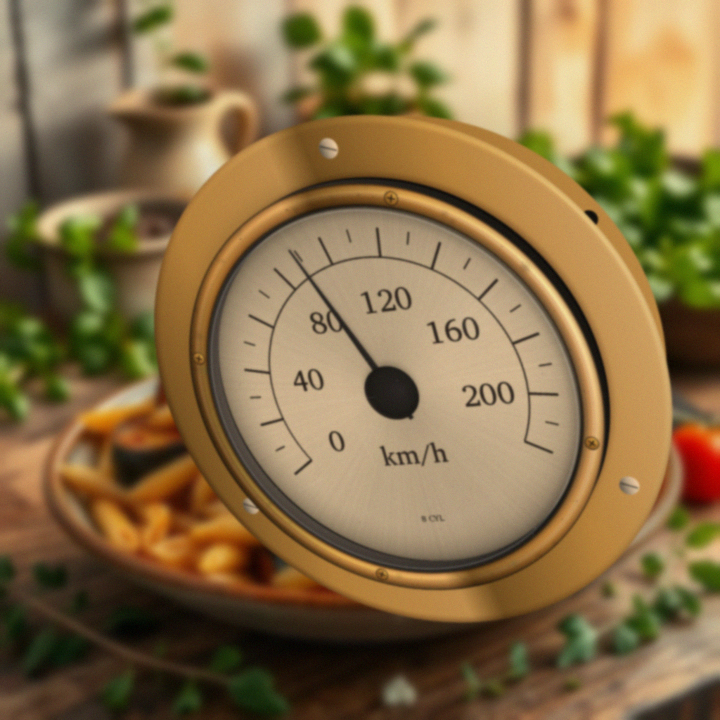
90 km/h
